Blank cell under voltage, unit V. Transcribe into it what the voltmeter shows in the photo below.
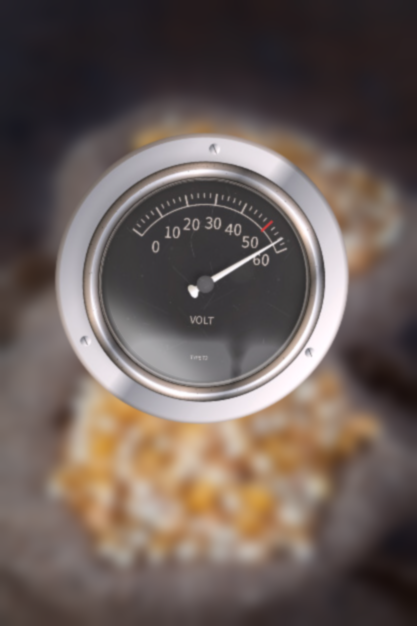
56 V
